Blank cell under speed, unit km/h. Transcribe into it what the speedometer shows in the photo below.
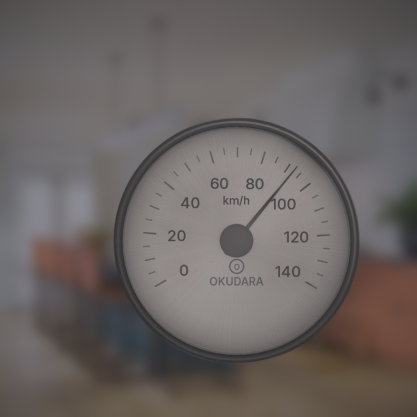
92.5 km/h
